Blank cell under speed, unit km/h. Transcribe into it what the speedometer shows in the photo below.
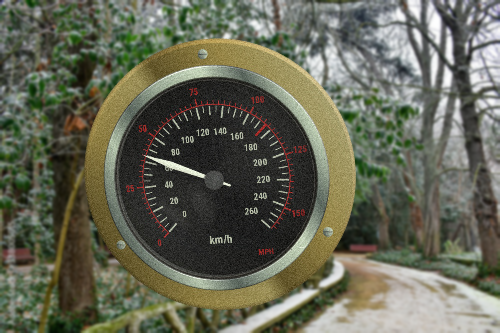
65 km/h
